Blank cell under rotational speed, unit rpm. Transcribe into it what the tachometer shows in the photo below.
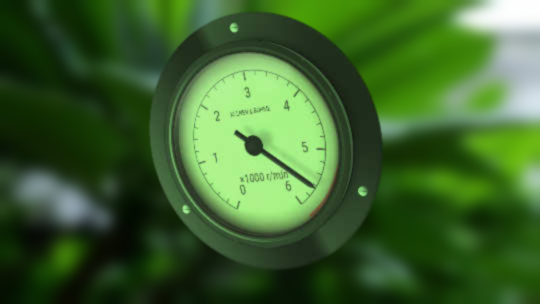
5600 rpm
